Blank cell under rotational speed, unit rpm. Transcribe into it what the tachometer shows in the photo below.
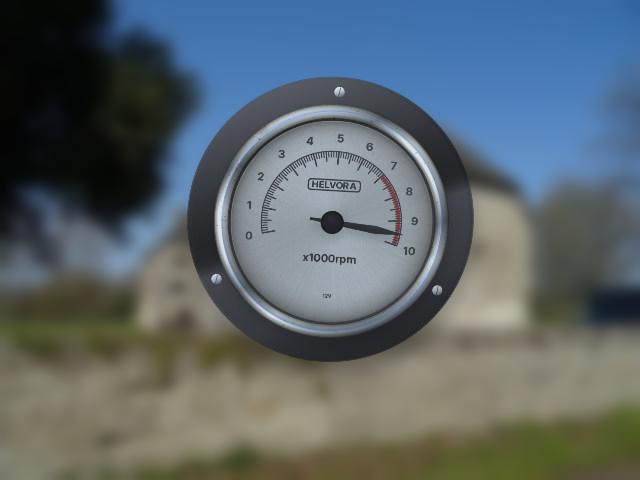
9500 rpm
